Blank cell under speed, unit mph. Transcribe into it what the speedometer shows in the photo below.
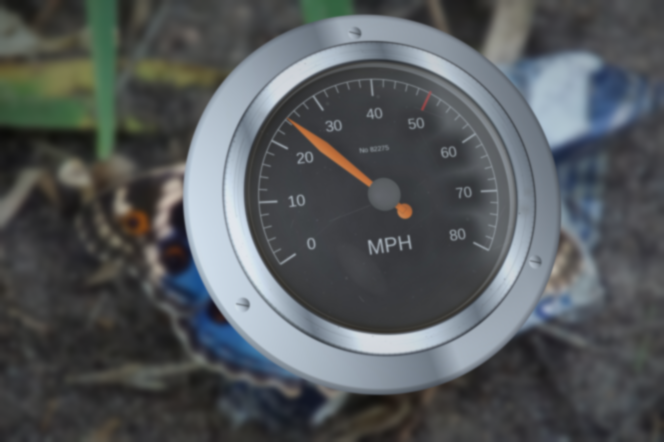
24 mph
